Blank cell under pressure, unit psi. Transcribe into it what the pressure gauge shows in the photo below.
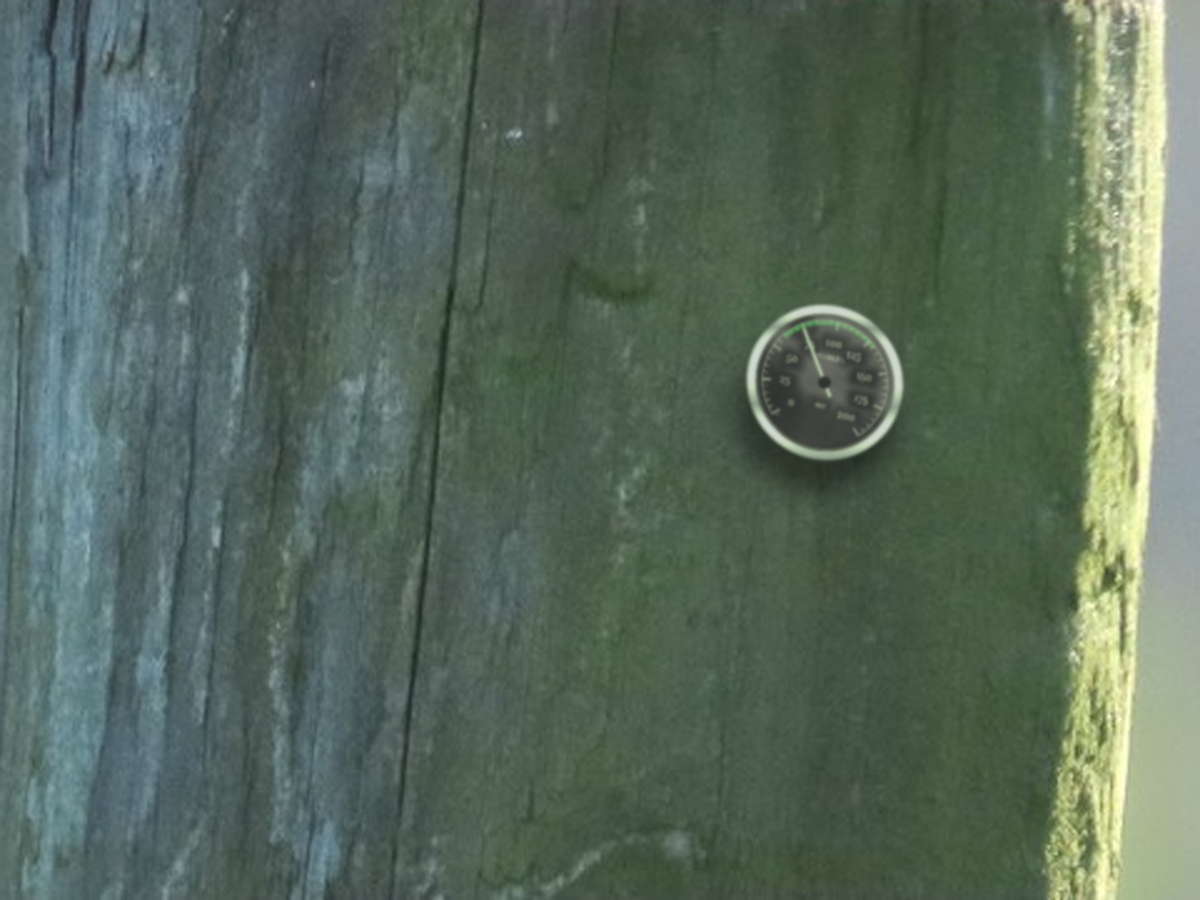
75 psi
